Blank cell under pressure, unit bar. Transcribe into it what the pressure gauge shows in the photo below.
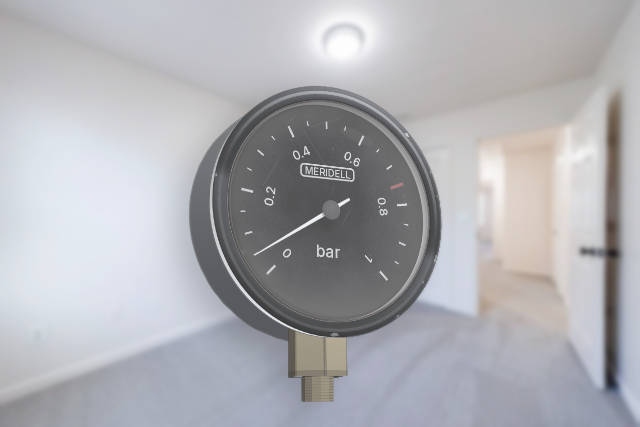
0.05 bar
